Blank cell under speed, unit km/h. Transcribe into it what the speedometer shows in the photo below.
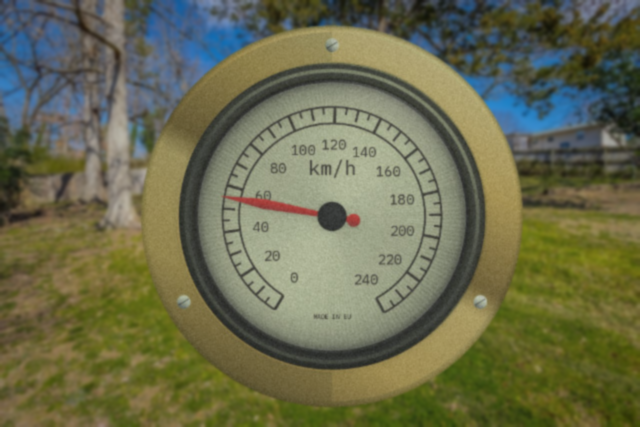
55 km/h
